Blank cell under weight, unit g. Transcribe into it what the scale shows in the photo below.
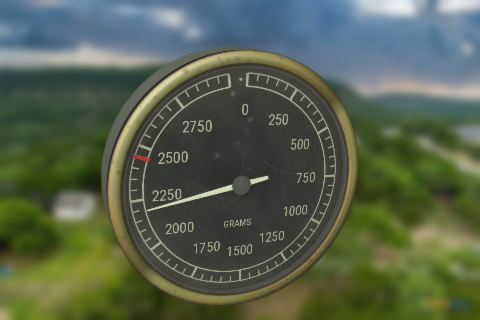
2200 g
